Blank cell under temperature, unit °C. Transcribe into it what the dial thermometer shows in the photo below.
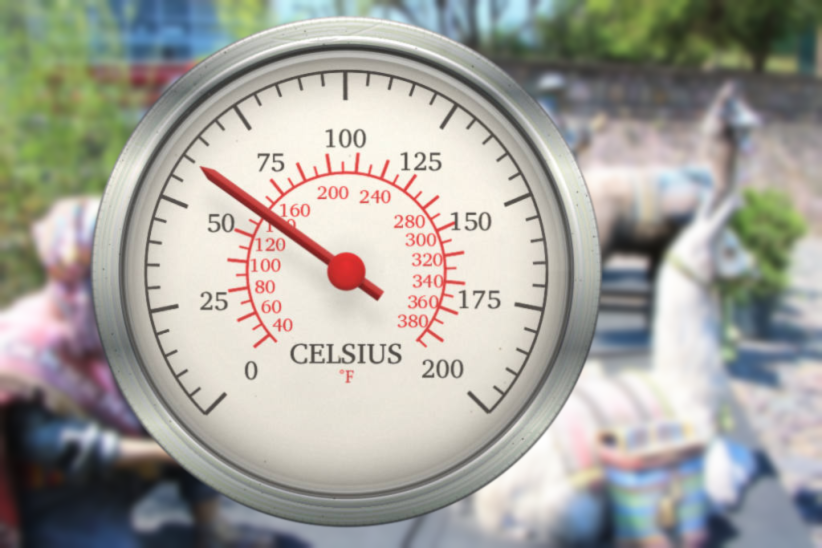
60 °C
